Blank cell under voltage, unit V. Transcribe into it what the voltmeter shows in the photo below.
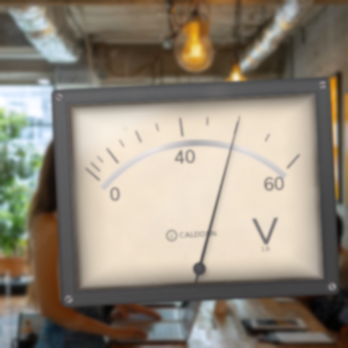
50 V
